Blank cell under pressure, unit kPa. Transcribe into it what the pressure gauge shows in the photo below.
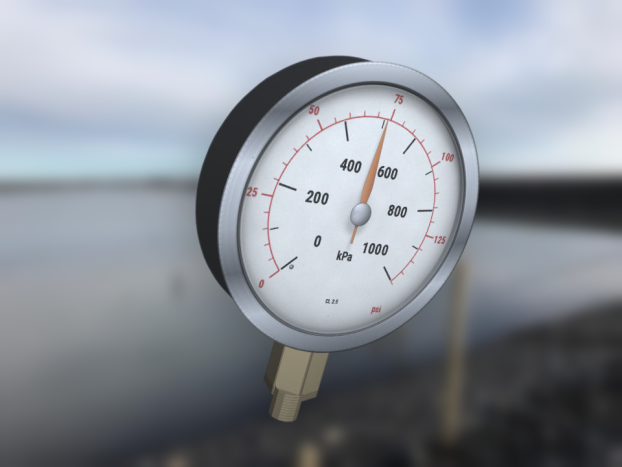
500 kPa
